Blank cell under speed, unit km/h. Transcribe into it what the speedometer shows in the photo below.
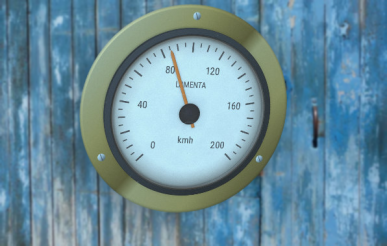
85 km/h
